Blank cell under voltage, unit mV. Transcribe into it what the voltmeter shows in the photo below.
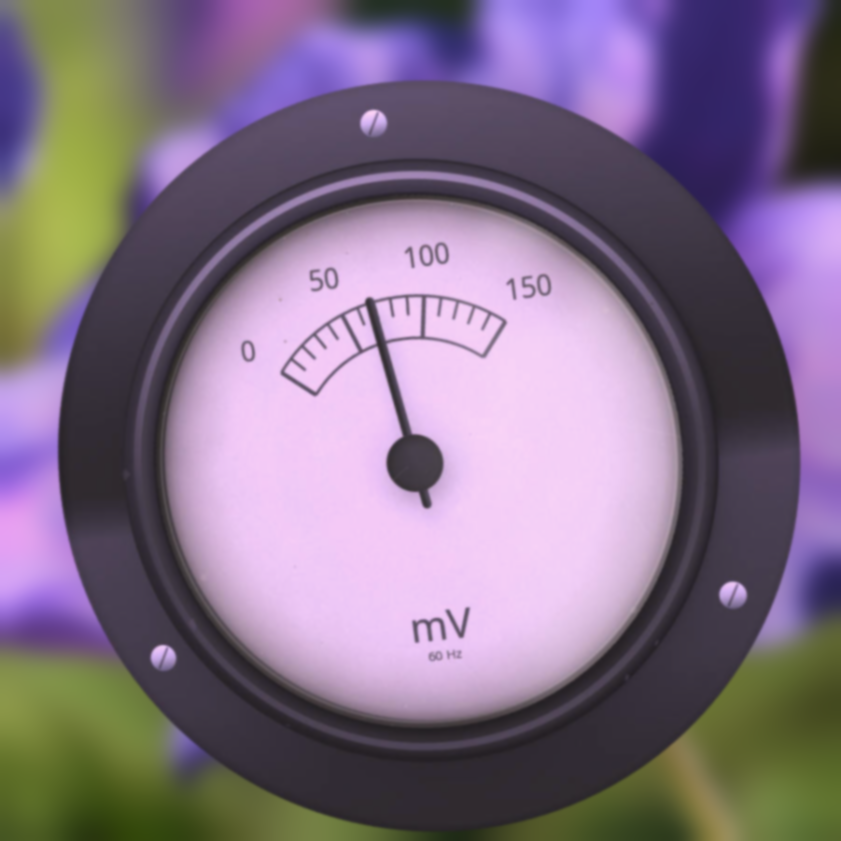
70 mV
